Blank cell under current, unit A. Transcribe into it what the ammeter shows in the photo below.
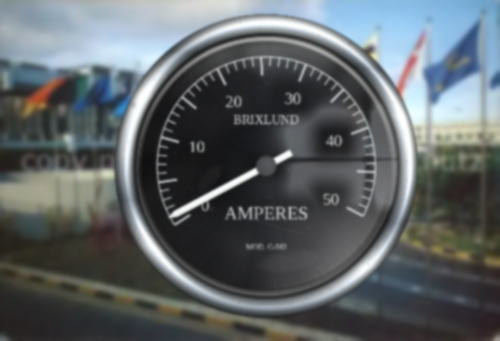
1 A
